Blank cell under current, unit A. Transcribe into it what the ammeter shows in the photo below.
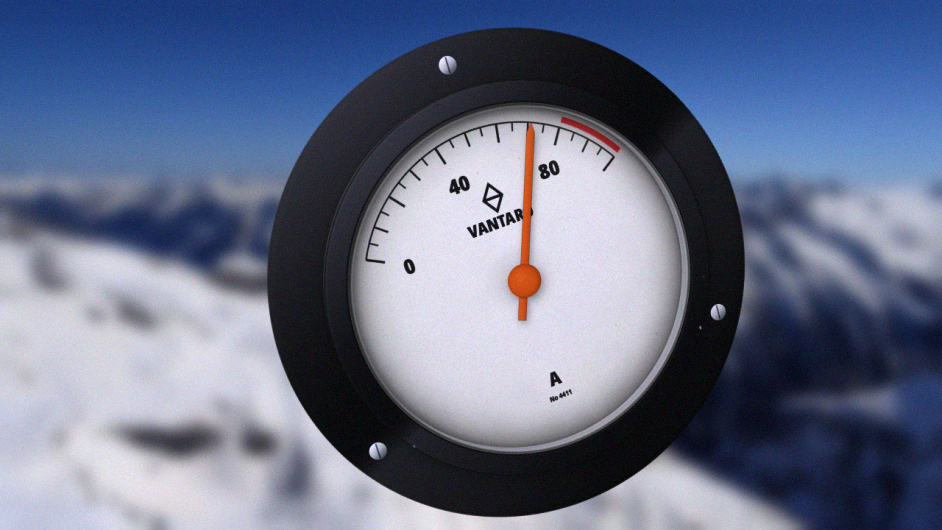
70 A
